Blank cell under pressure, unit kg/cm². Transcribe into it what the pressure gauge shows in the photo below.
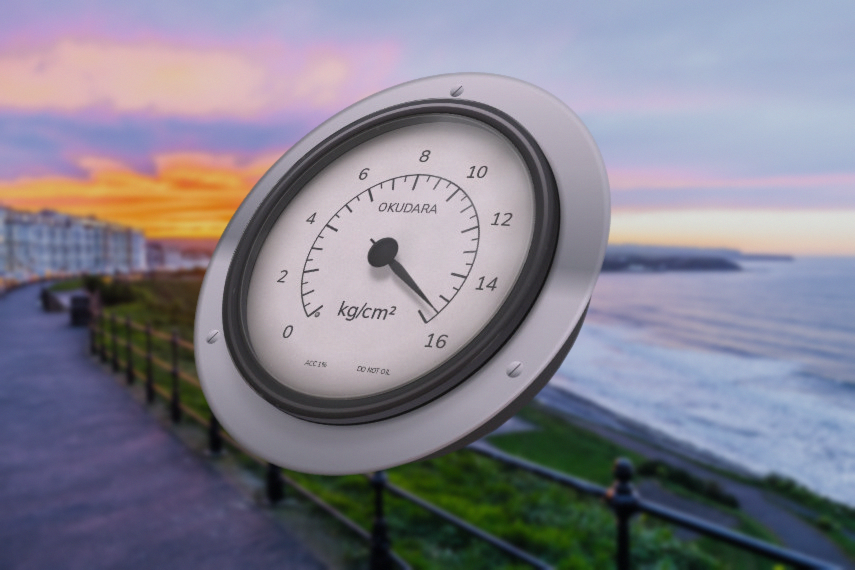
15.5 kg/cm²
